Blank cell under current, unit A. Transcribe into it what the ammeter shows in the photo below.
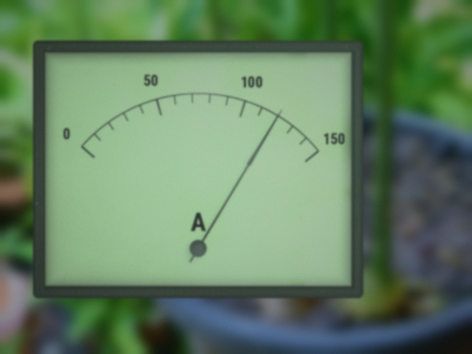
120 A
